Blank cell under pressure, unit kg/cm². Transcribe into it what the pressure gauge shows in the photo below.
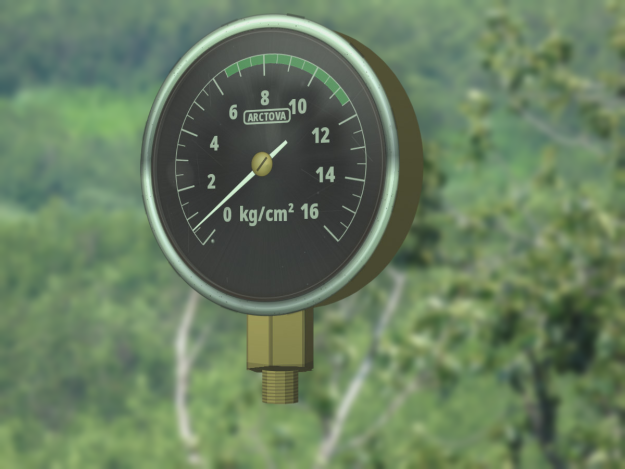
0.5 kg/cm²
